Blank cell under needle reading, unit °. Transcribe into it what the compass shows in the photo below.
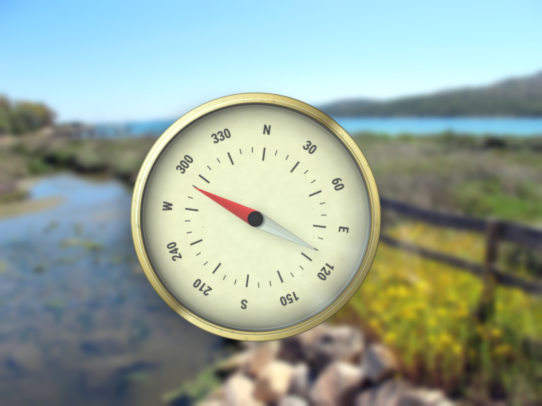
290 °
